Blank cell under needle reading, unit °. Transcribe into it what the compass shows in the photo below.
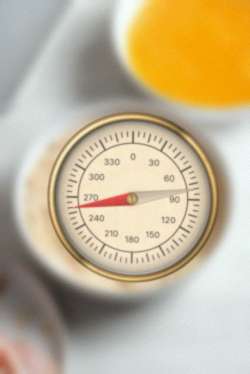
260 °
